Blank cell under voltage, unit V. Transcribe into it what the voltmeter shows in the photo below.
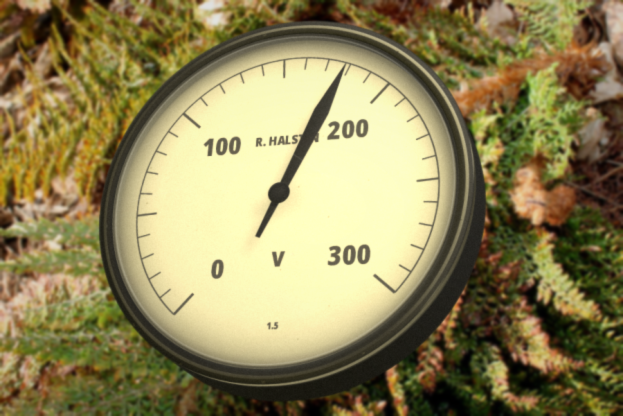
180 V
